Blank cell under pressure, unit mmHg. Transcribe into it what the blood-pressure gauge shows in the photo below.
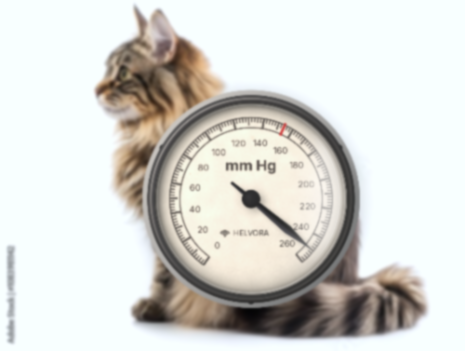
250 mmHg
